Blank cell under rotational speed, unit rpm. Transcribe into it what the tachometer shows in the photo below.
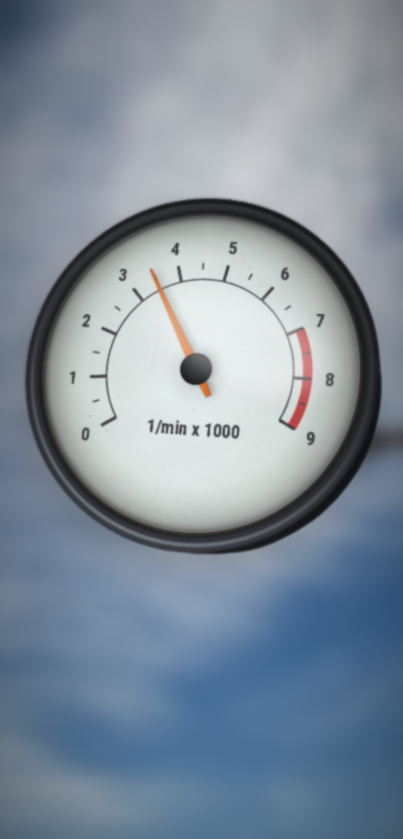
3500 rpm
